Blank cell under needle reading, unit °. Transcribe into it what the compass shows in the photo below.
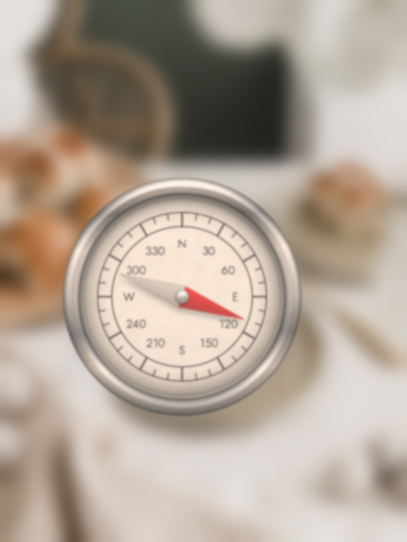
110 °
